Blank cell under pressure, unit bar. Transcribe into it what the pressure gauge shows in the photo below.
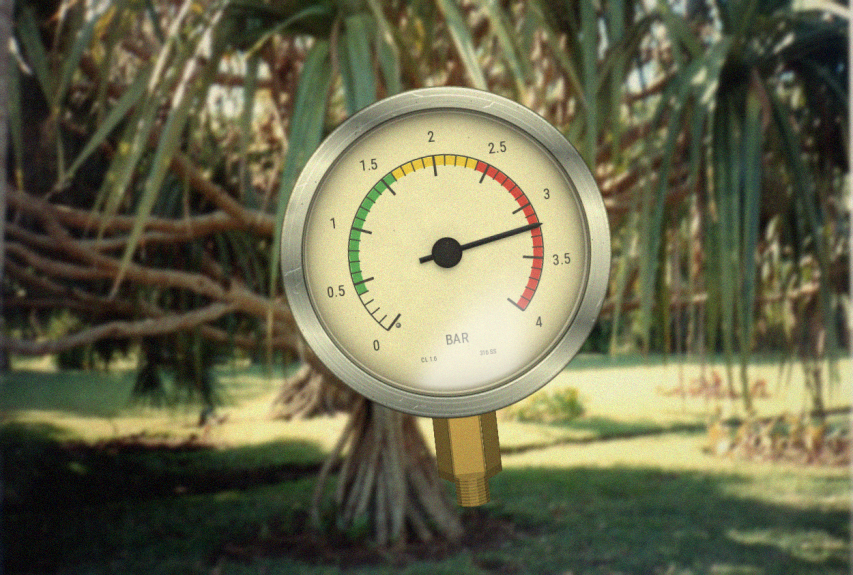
3.2 bar
